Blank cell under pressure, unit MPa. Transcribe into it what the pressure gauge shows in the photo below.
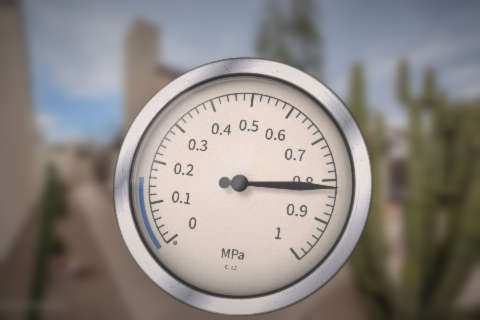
0.82 MPa
